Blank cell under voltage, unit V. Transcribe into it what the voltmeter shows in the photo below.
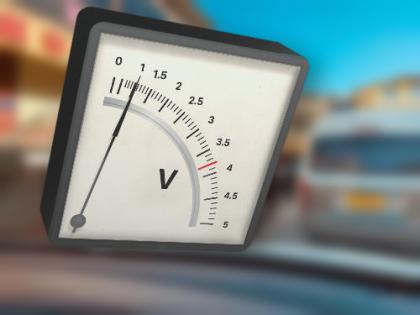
1 V
